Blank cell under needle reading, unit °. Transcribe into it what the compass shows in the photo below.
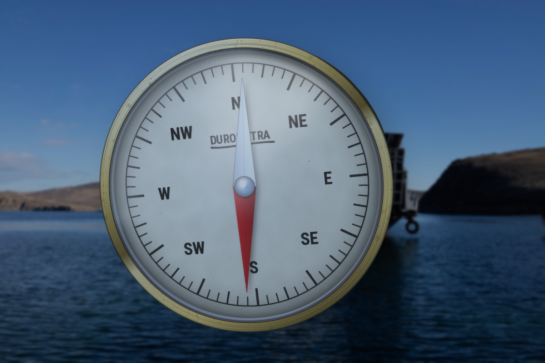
185 °
